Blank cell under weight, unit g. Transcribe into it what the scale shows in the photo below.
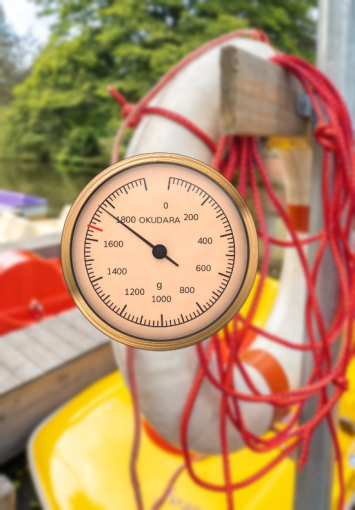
1760 g
